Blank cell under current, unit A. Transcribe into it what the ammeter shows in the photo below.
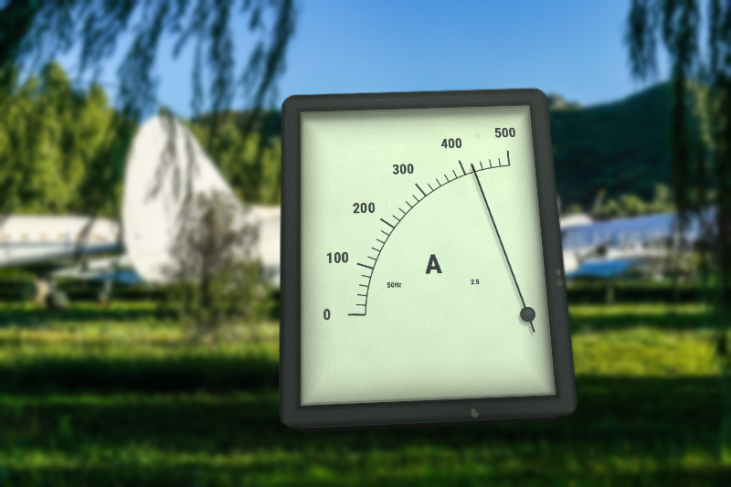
420 A
